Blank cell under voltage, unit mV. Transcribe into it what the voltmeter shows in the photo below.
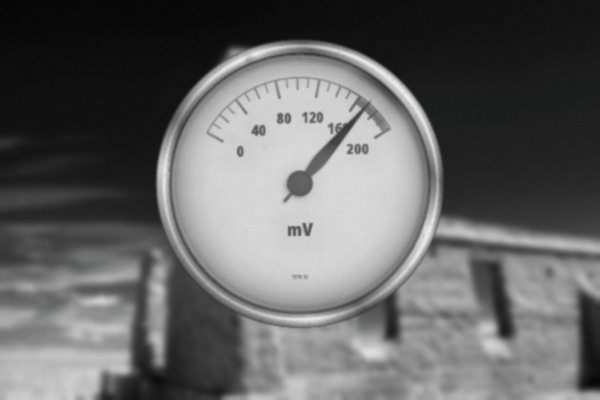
170 mV
